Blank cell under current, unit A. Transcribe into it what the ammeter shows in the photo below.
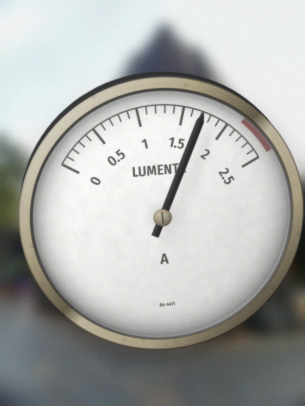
1.7 A
